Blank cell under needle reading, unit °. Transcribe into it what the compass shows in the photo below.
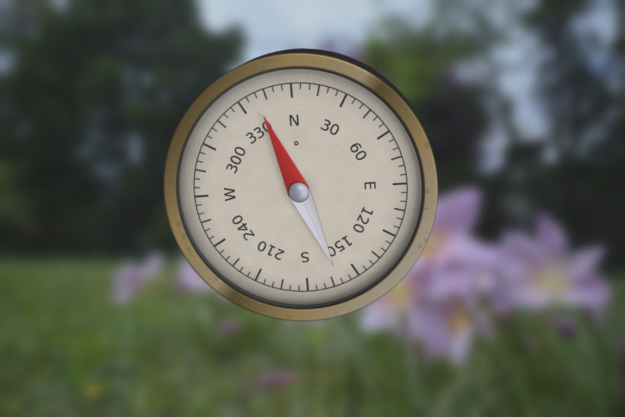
340 °
